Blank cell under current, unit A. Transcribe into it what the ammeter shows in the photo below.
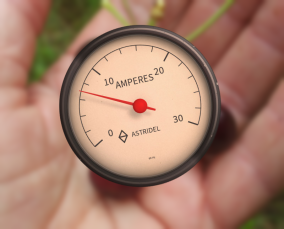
7 A
